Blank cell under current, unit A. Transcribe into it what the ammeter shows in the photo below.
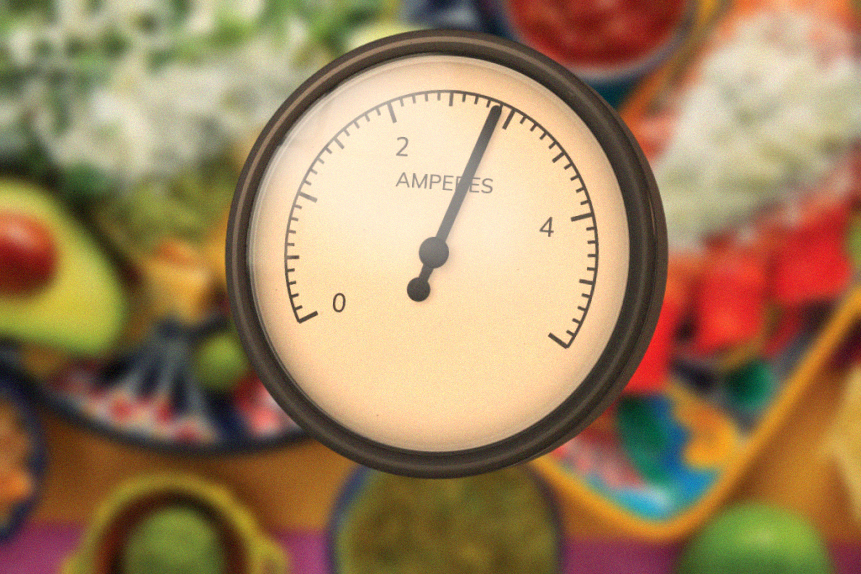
2.9 A
